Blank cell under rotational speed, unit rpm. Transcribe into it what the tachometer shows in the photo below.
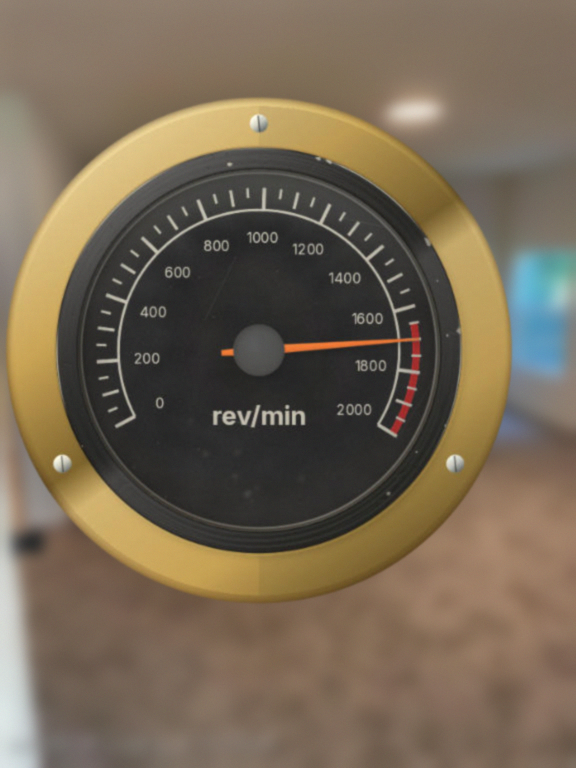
1700 rpm
